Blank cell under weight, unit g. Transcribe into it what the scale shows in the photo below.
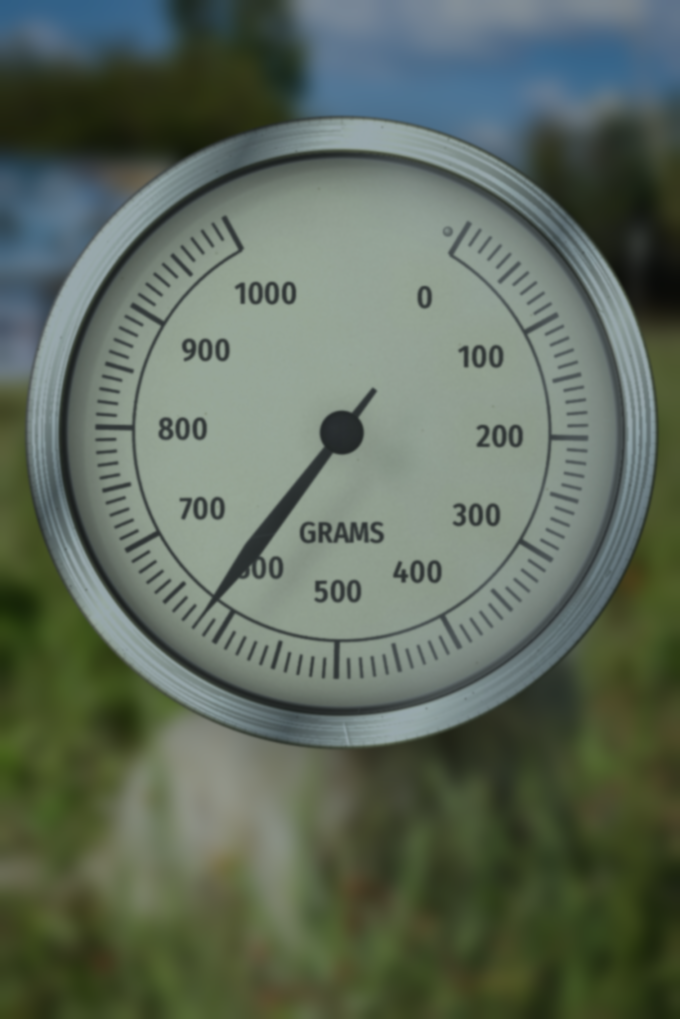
620 g
